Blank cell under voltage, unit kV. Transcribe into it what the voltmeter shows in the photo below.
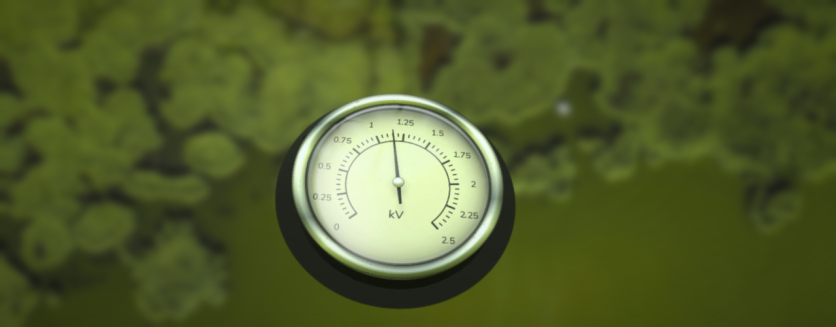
1.15 kV
